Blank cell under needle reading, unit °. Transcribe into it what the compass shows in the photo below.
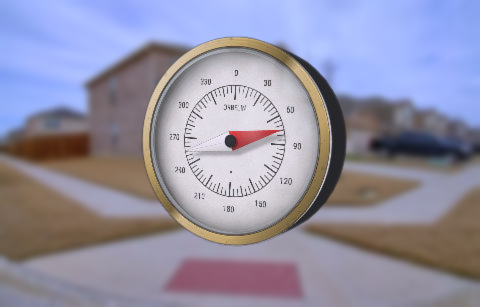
75 °
